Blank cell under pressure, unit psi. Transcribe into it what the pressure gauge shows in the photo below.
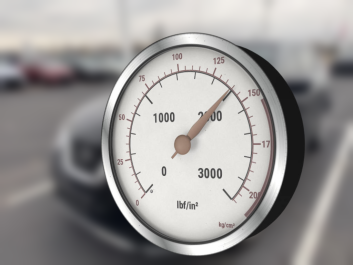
2000 psi
